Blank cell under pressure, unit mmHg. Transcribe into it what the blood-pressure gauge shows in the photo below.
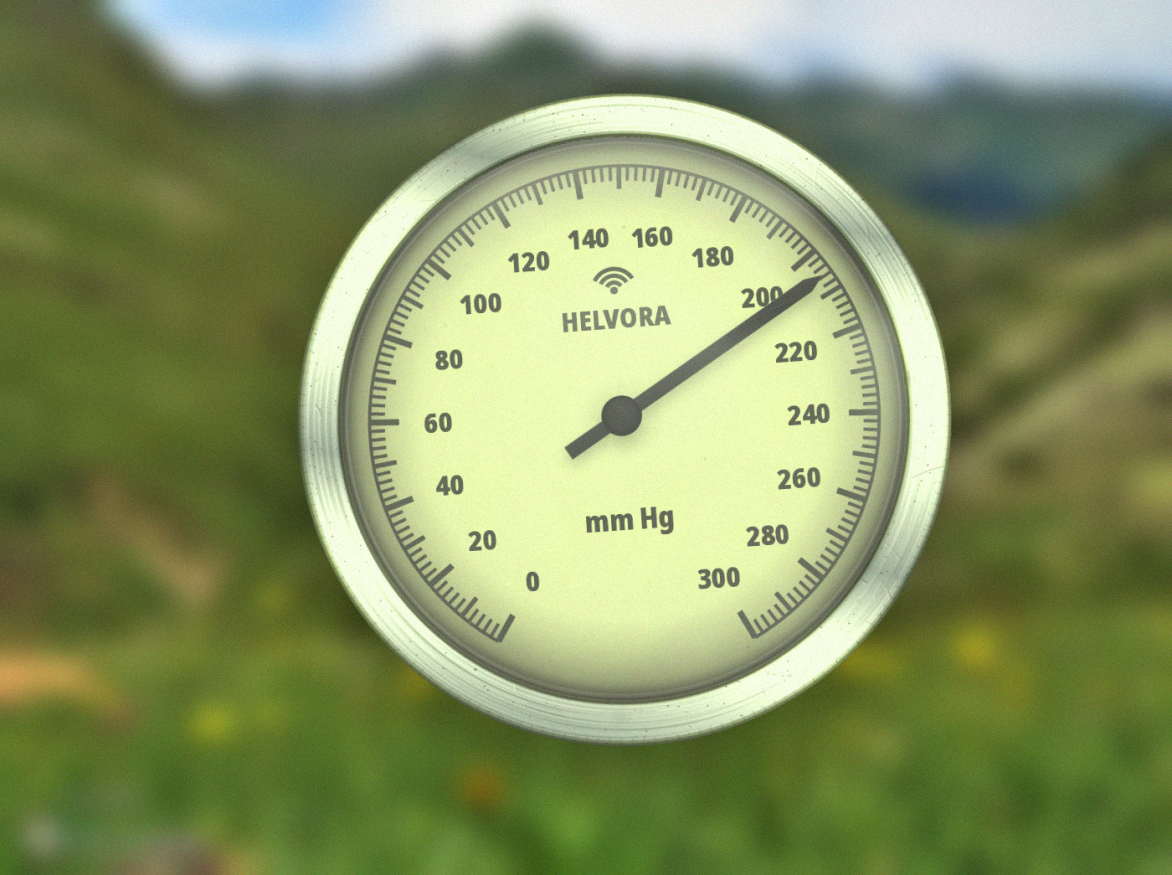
206 mmHg
